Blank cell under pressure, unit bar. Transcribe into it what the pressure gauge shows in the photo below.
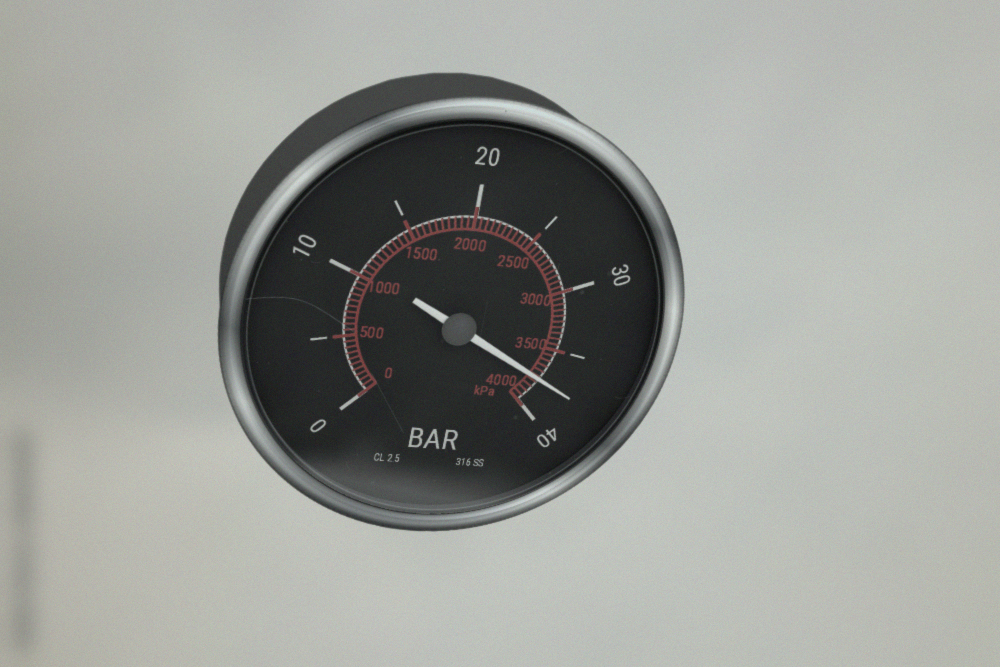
37.5 bar
